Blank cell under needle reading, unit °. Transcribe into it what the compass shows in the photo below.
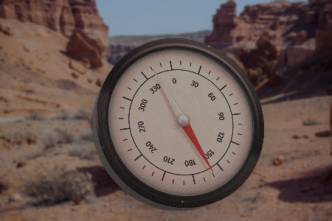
160 °
